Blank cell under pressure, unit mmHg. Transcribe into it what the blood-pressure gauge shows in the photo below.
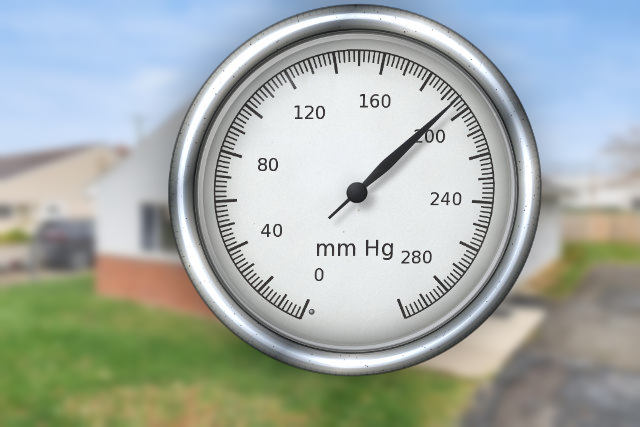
194 mmHg
